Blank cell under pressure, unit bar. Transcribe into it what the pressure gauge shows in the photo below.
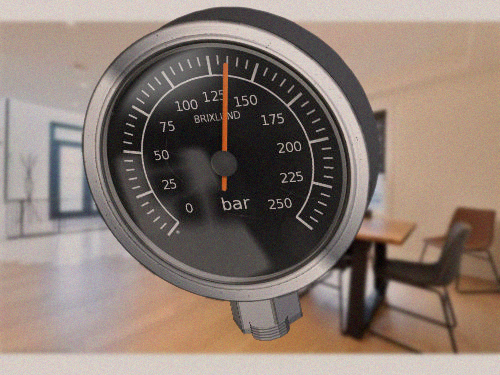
135 bar
